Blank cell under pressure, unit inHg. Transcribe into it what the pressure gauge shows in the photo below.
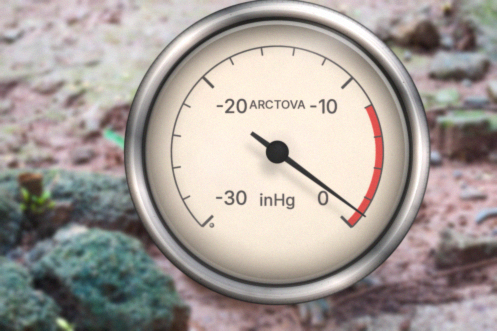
-1 inHg
